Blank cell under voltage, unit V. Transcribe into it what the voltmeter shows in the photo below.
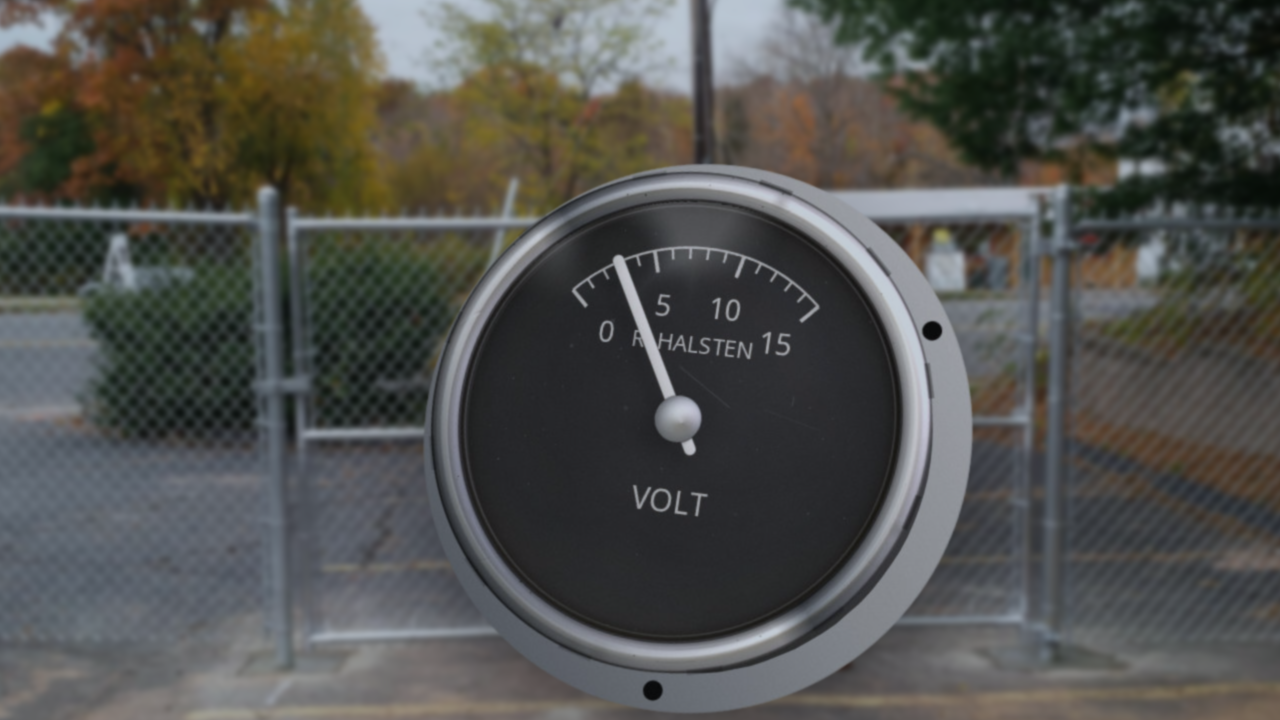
3 V
